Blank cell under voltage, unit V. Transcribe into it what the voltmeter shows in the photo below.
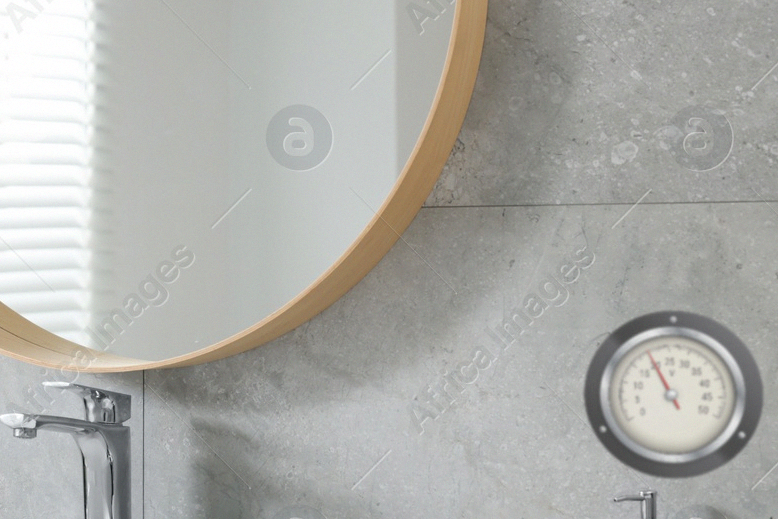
20 V
